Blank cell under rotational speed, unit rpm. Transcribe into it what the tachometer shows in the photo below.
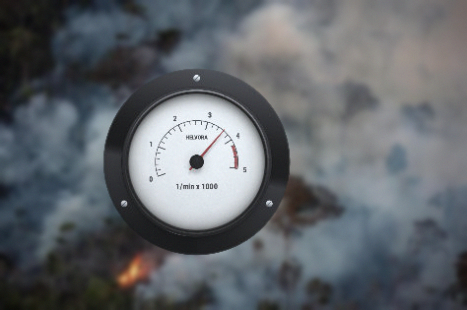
3600 rpm
